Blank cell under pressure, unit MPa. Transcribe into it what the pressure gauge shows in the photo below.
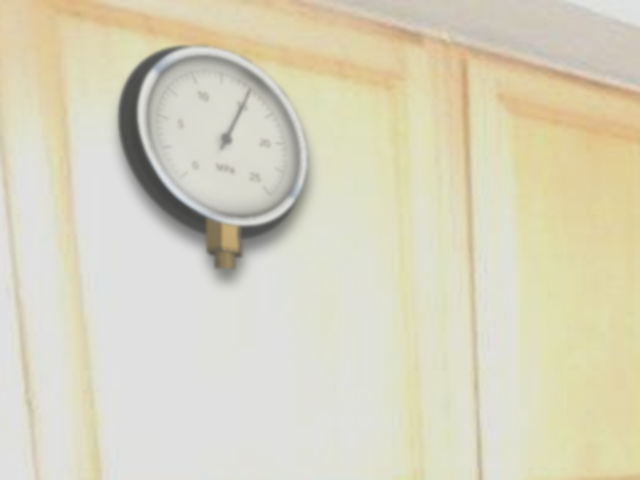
15 MPa
